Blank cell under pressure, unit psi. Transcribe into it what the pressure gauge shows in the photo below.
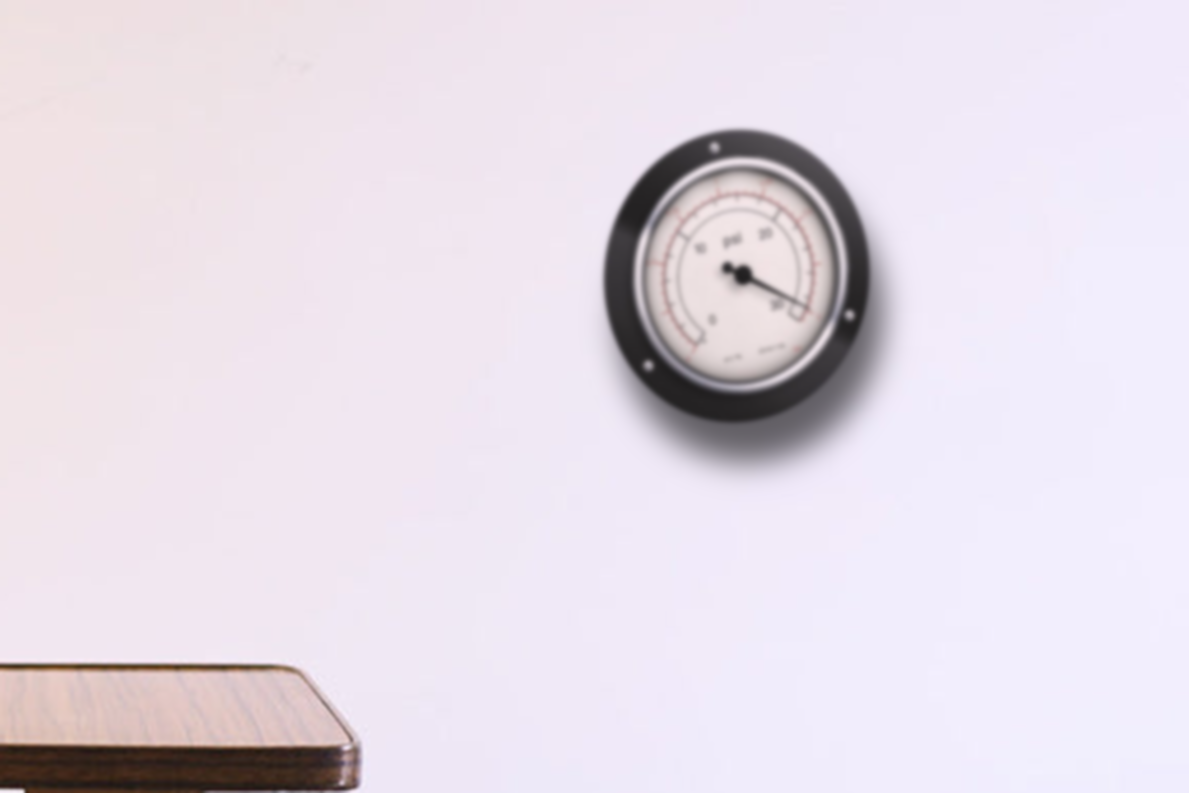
29 psi
